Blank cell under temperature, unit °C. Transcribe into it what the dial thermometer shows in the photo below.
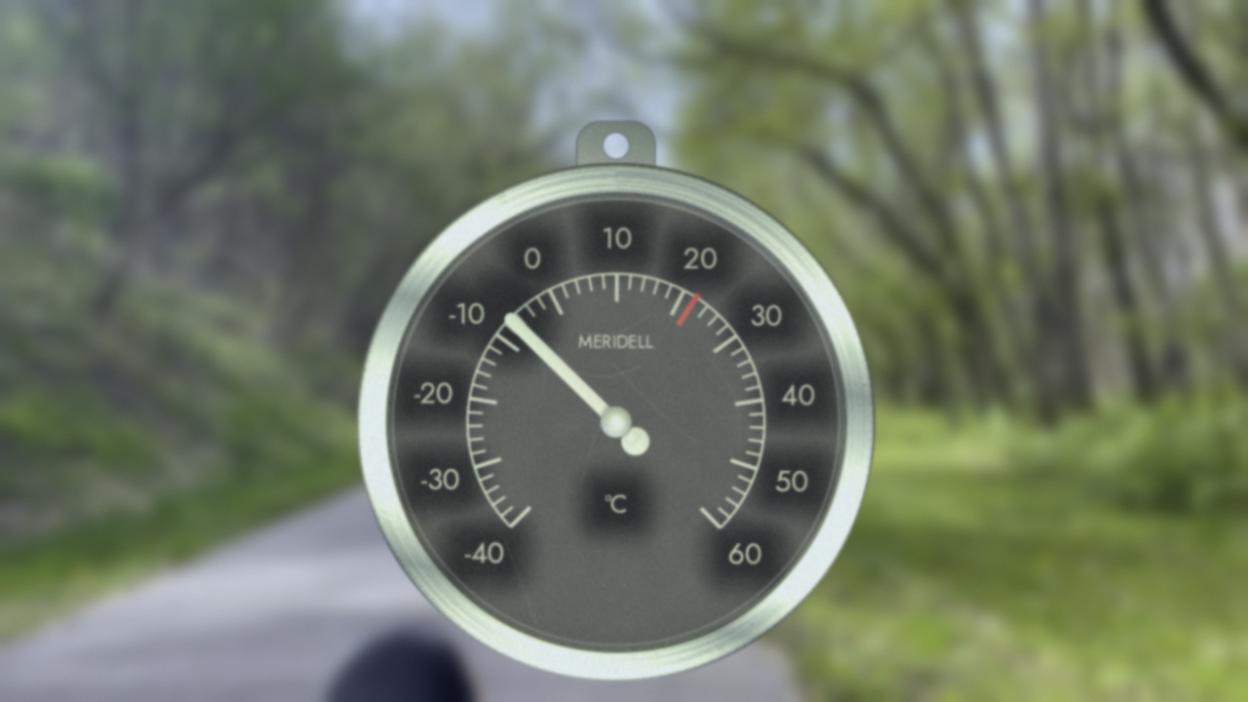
-7 °C
